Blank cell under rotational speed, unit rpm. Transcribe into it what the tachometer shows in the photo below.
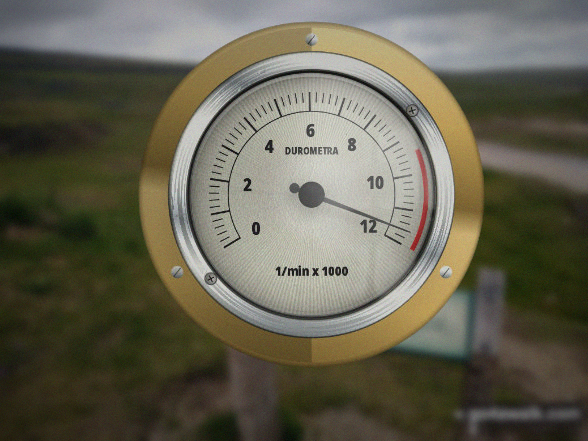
11600 rpm
